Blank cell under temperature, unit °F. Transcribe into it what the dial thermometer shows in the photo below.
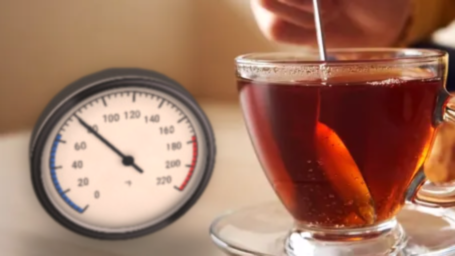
80 °F
